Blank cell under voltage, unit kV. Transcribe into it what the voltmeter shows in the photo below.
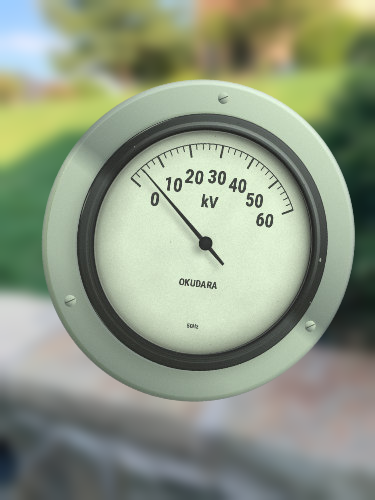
4 kV
